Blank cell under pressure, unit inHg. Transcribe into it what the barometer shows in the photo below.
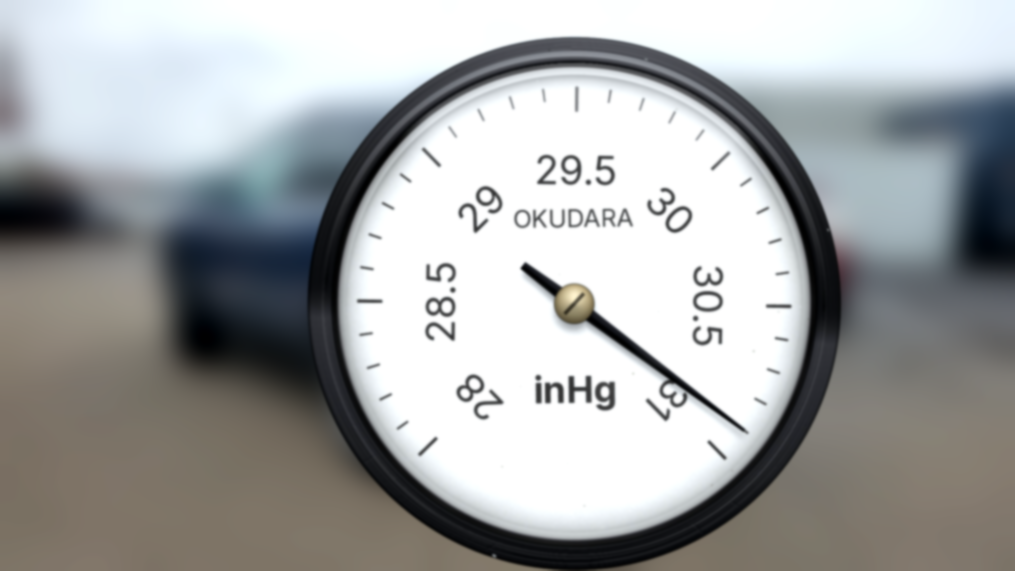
30.9 inHg
